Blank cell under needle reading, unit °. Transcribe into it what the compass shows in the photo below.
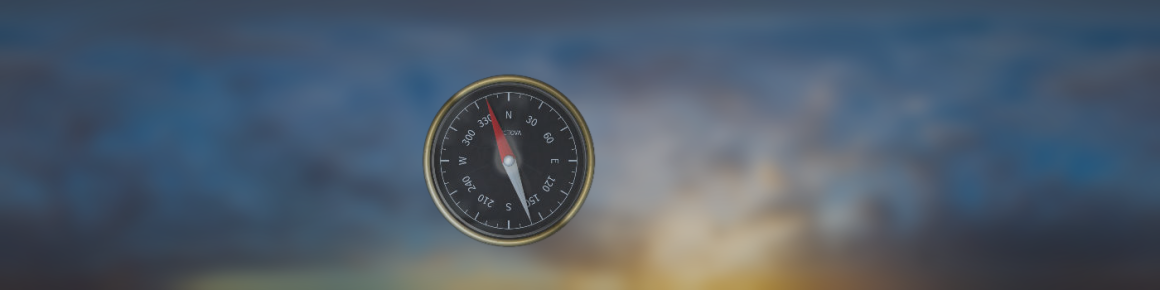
340 °
